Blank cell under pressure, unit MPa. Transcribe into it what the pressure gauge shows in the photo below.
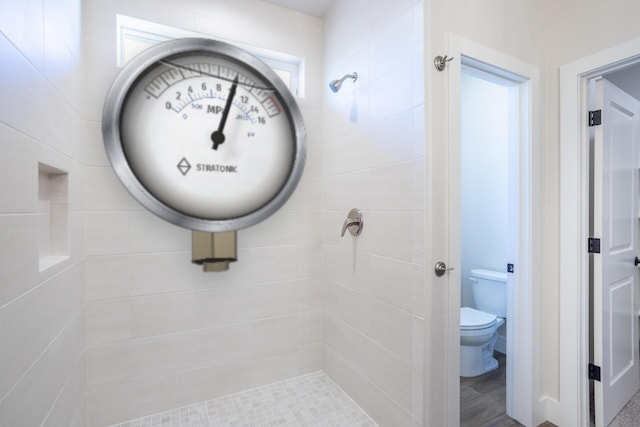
10 MPa
